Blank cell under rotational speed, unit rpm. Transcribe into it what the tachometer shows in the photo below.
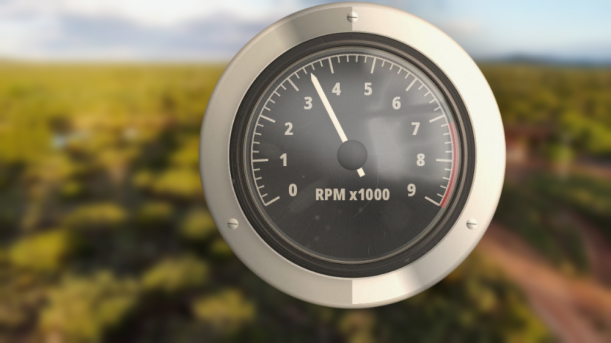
3500 rpm
